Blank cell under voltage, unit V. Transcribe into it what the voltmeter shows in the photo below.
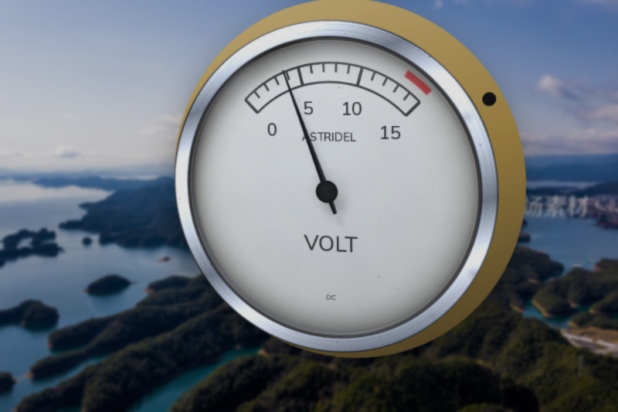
4 V
